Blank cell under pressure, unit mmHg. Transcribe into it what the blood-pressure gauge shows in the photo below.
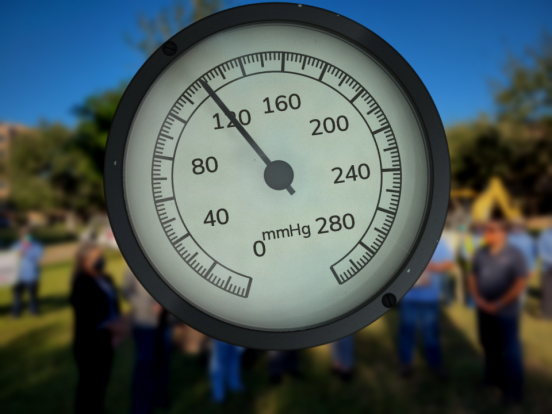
120 mmHg
